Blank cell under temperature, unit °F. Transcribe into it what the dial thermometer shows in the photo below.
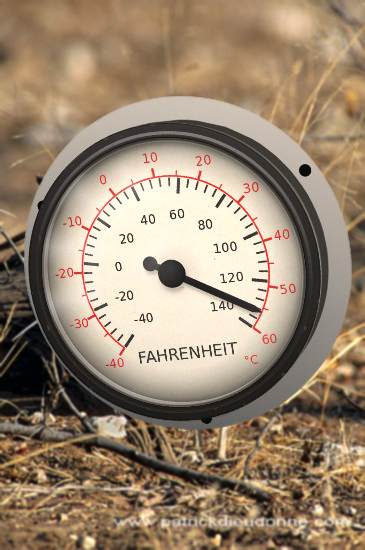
132 °F
